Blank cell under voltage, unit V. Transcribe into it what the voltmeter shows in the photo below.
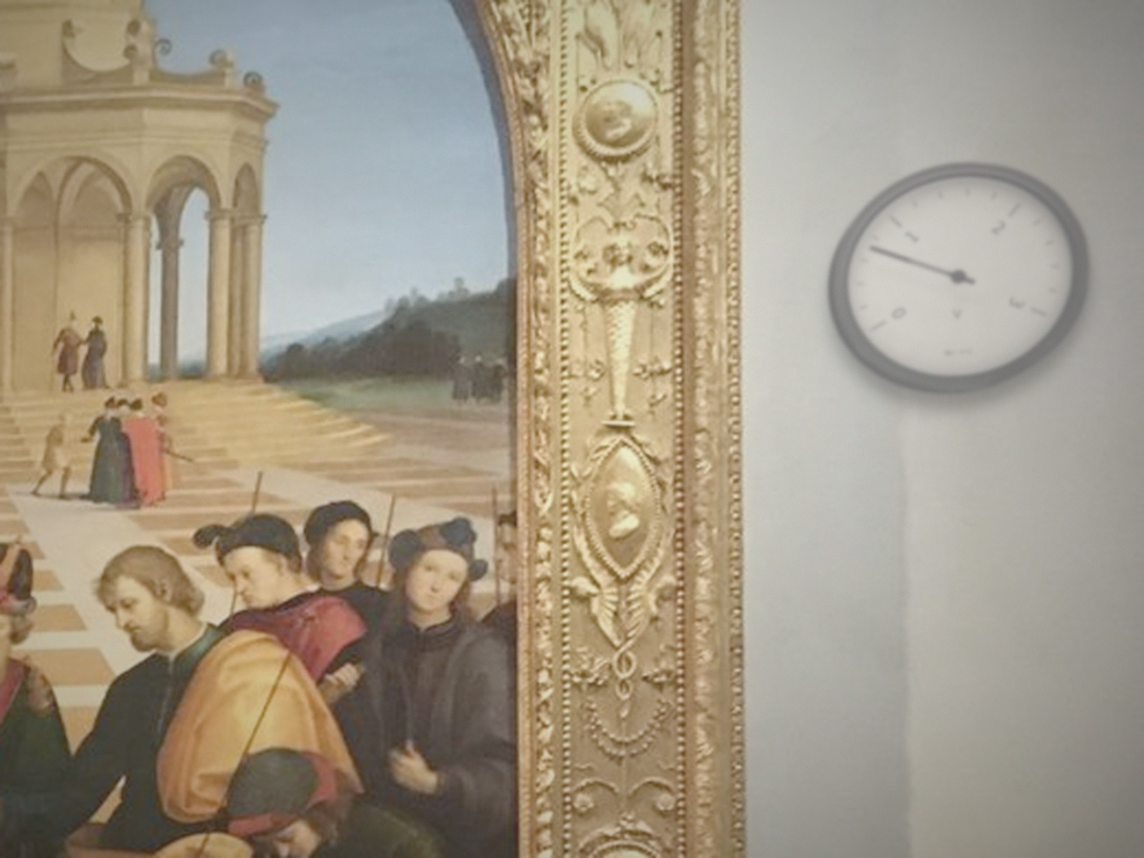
0.7 V
